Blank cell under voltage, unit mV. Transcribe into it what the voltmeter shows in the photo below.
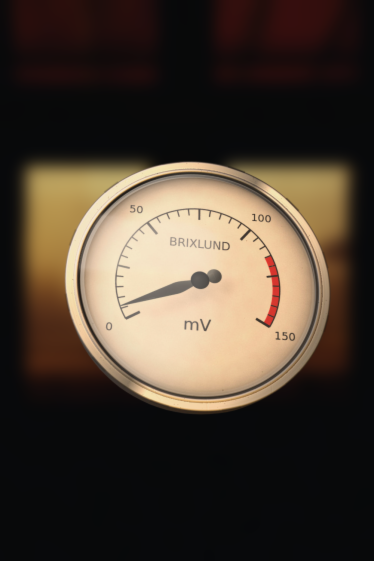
5 mV
